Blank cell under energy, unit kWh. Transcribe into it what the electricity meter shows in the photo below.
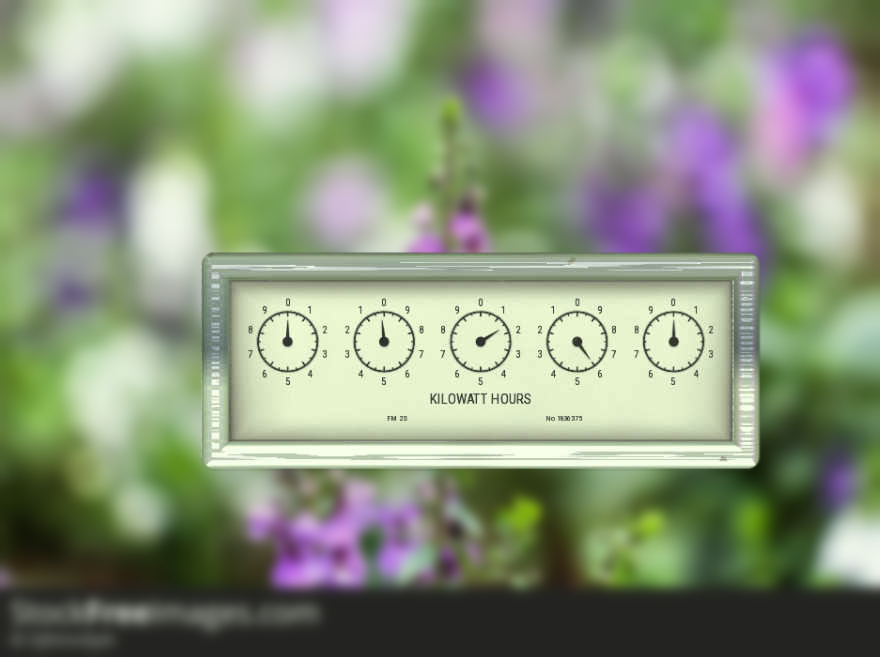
160 kWh
